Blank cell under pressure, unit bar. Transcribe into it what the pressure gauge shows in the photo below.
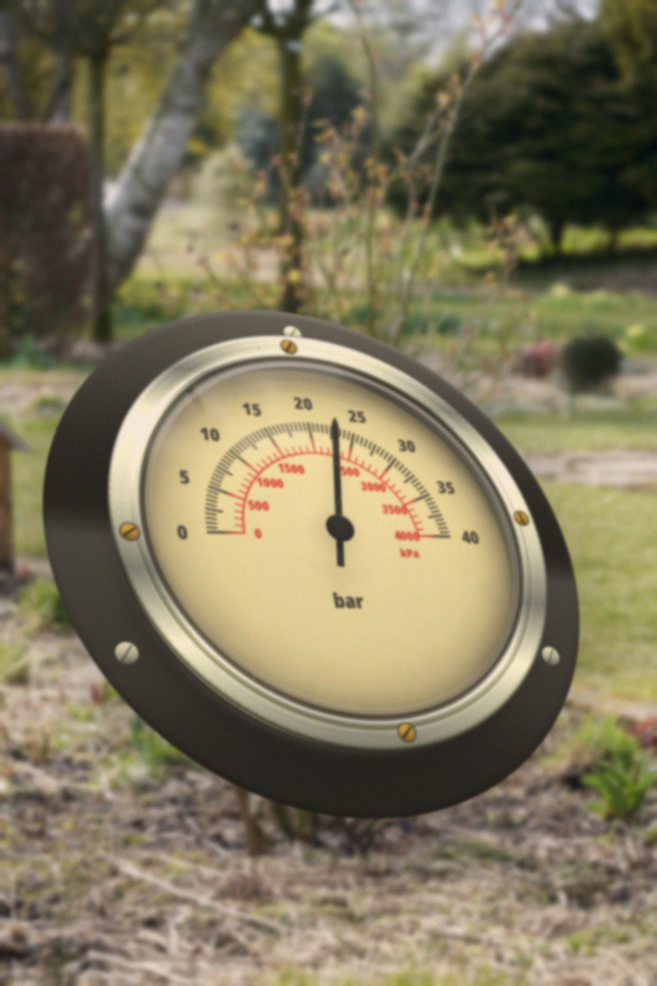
22.5 bar
